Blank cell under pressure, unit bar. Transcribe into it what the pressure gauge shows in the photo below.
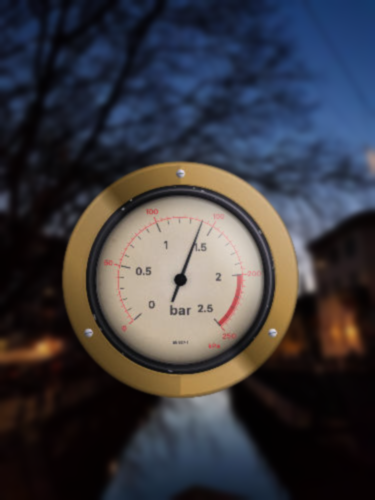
1.4 bar
